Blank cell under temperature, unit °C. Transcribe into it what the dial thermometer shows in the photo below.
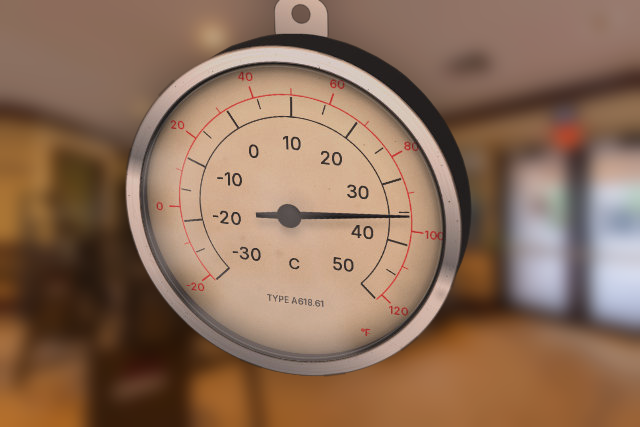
35 °C
